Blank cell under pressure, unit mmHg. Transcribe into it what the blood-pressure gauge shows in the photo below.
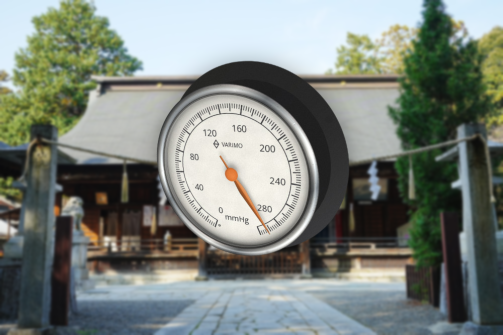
290 mmHg
